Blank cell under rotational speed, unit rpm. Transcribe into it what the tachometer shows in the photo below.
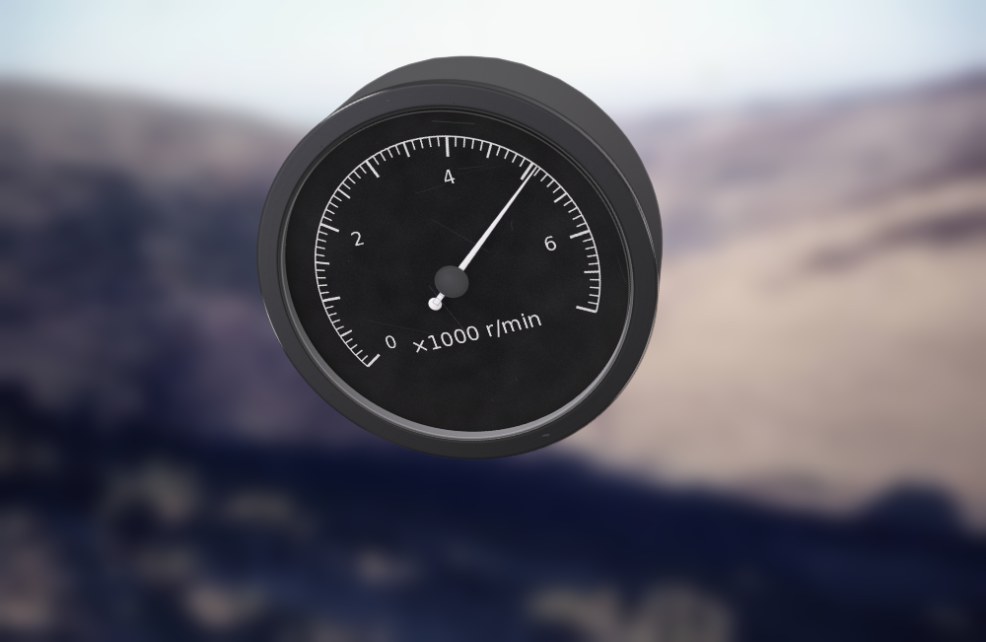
5050 rpm
